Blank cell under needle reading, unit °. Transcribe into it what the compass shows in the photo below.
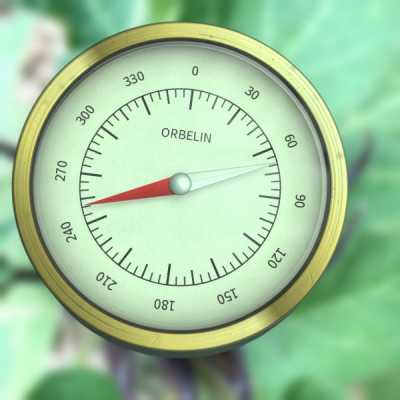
250 °
